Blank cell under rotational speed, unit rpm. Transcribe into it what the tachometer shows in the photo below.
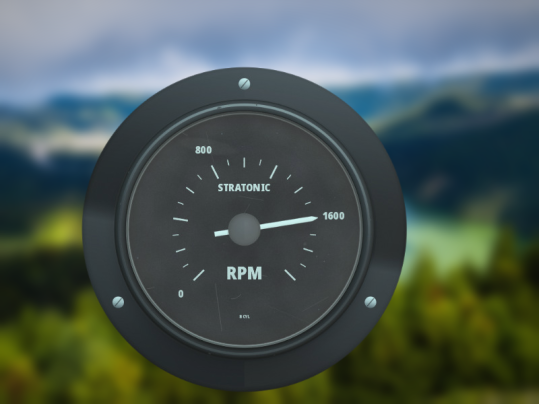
1600 rpm
